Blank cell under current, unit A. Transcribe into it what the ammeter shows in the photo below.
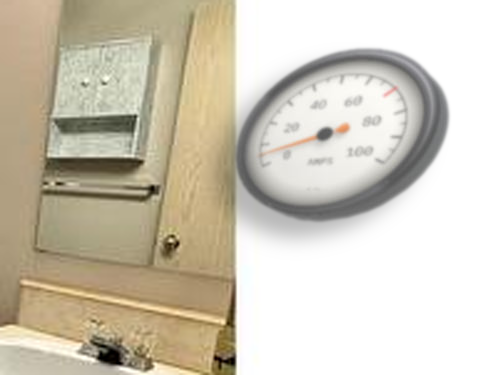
5 A
